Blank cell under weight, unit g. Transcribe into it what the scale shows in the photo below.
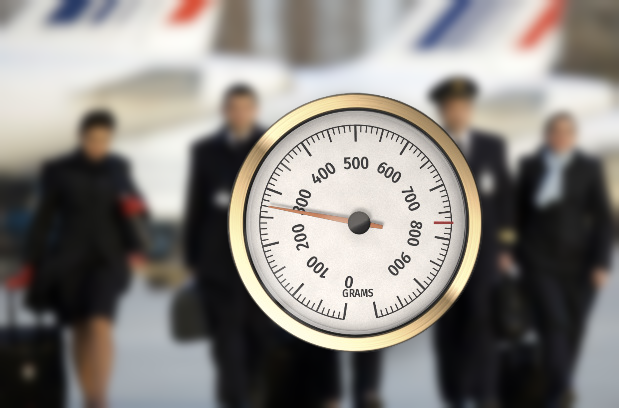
270 g
